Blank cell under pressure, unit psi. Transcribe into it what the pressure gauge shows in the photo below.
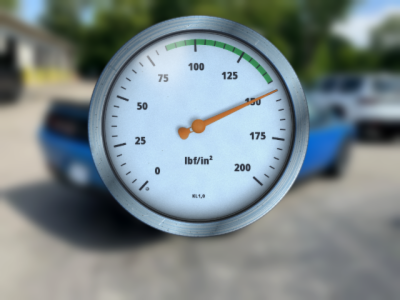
150 psi
